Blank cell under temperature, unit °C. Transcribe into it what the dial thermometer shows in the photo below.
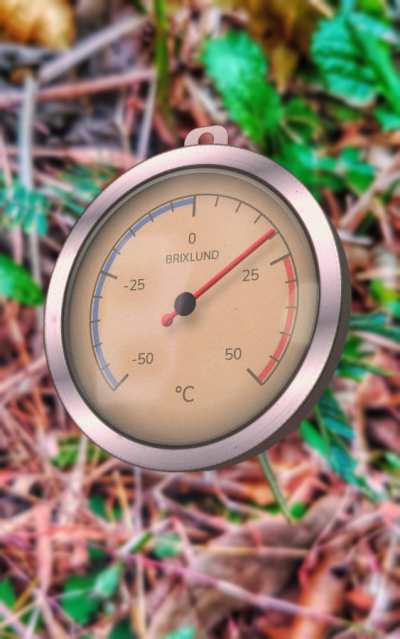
20 °C
